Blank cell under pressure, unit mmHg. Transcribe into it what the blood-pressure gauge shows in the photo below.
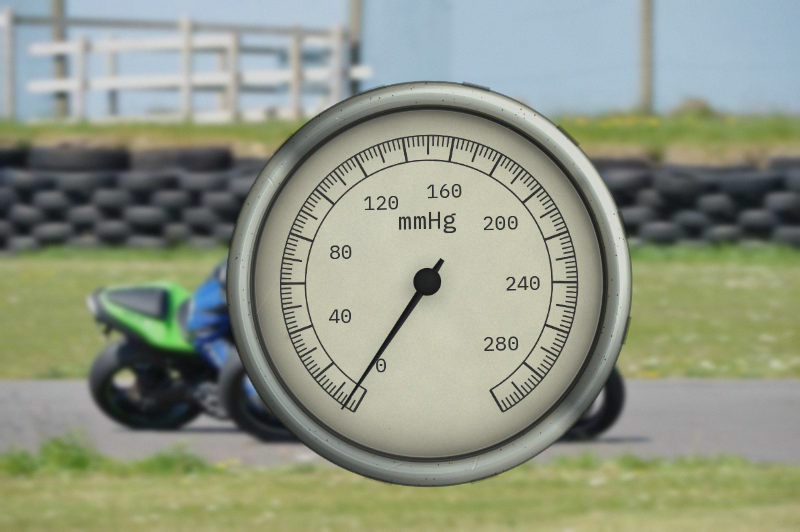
4 mmHg
